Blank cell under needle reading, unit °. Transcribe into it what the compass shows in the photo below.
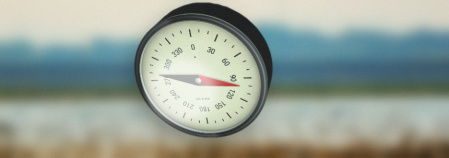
100 °
